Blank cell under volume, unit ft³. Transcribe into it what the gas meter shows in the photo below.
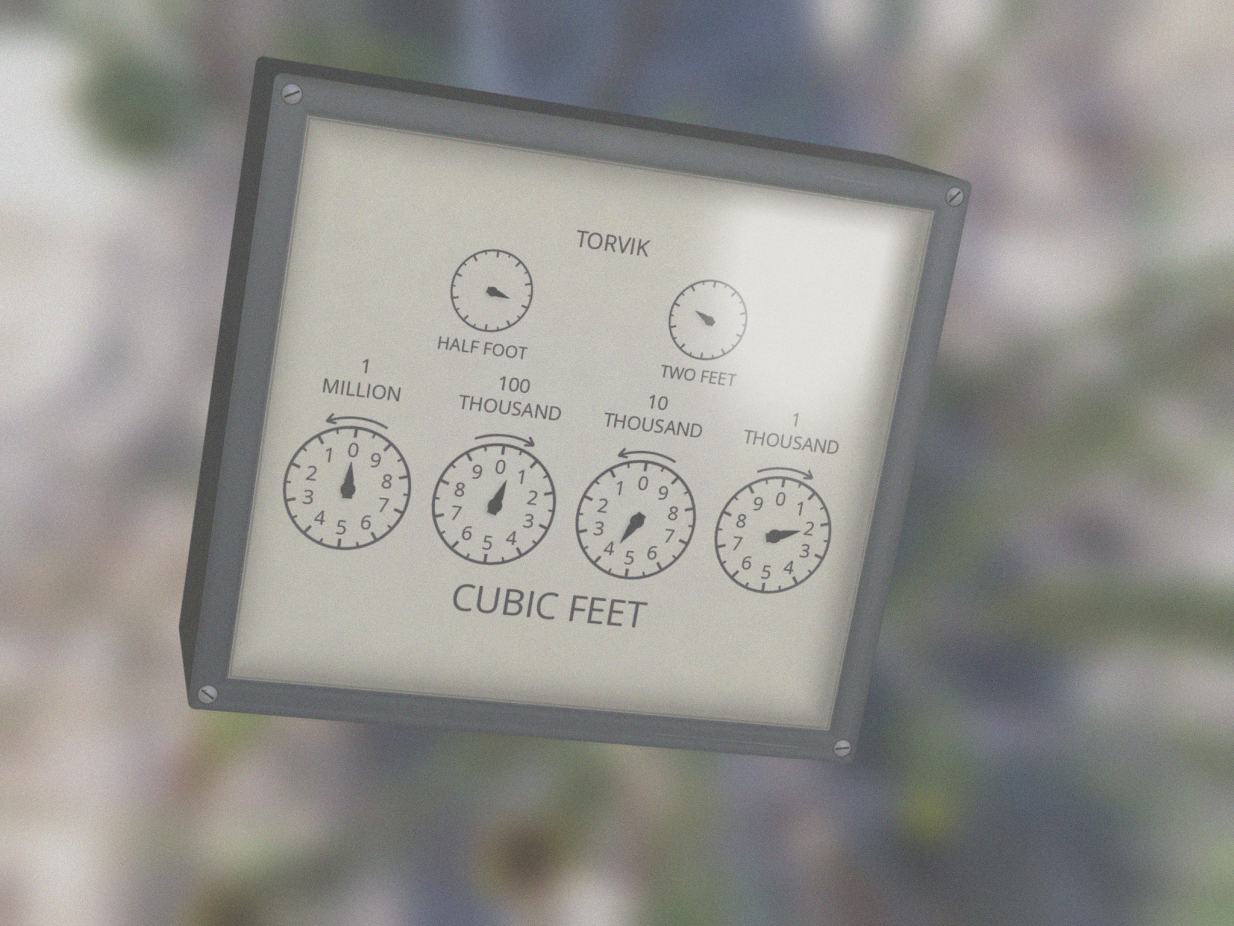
4200 ft³
